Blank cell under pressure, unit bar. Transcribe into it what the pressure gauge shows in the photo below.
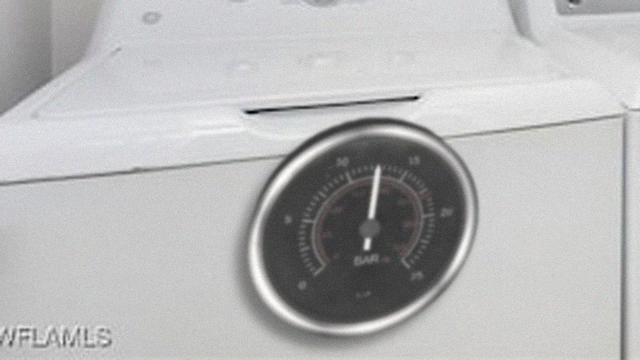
12.5 bar
